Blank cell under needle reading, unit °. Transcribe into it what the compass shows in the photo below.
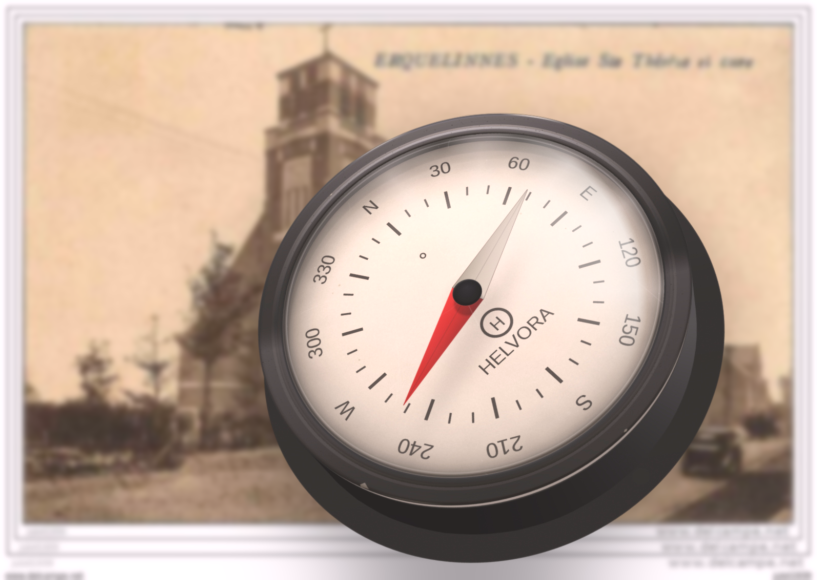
250 °
